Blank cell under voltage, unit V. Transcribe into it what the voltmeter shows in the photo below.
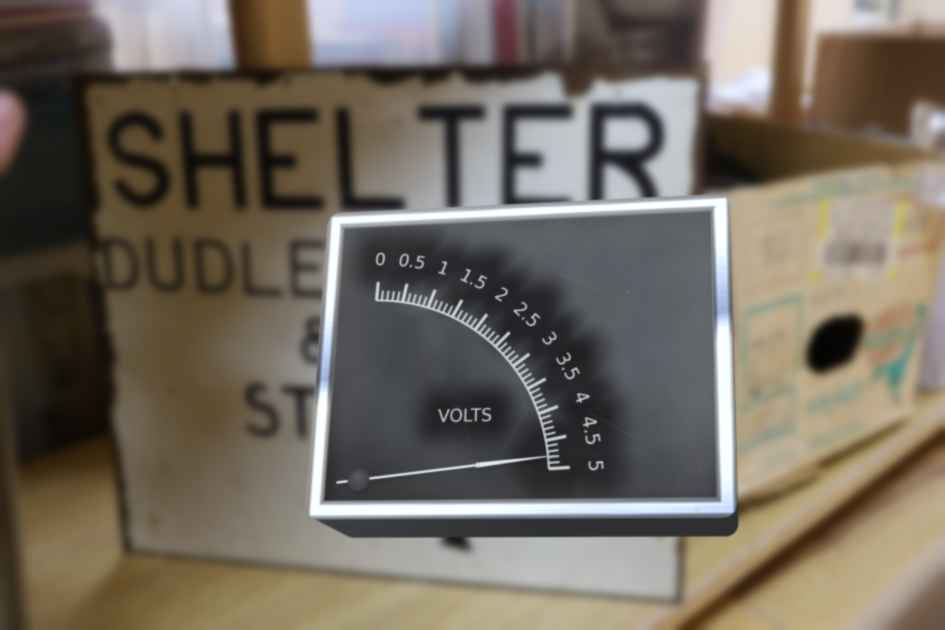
4.8 V
